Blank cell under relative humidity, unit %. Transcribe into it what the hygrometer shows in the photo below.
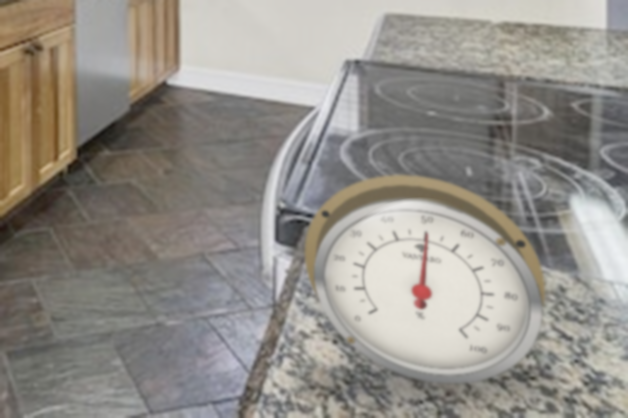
50 %
